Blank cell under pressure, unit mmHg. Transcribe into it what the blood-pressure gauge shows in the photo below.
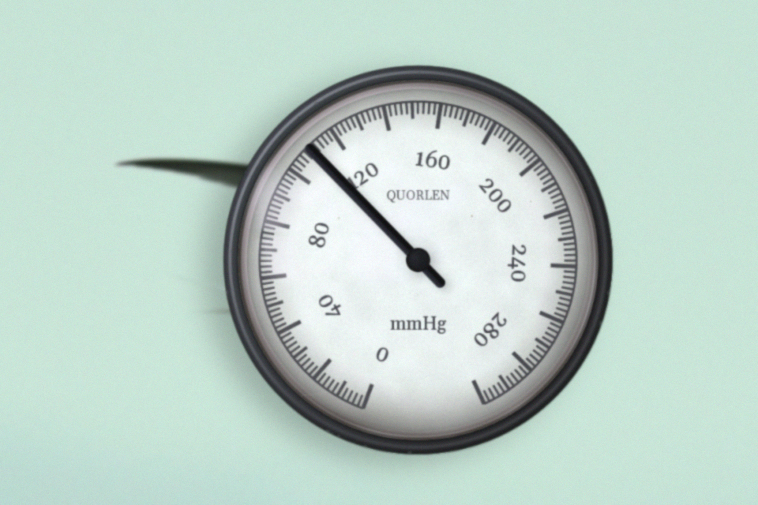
110 mmHg
